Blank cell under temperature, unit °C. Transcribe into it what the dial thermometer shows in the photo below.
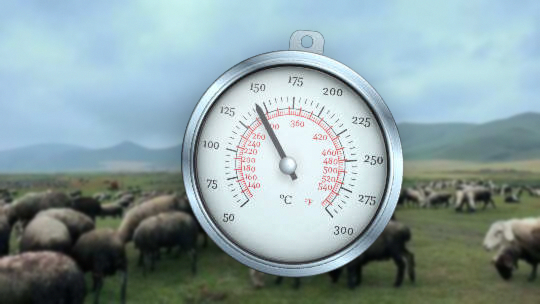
145 °C
